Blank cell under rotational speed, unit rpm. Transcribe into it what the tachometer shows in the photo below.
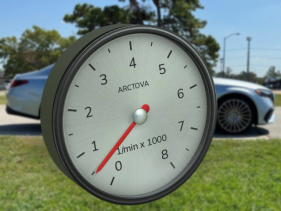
500 rpm
